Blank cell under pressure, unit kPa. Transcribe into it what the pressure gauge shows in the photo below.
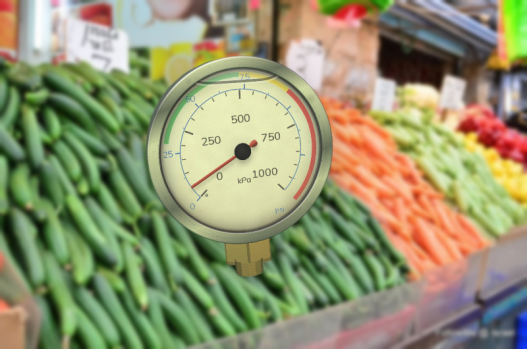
50 kPa
